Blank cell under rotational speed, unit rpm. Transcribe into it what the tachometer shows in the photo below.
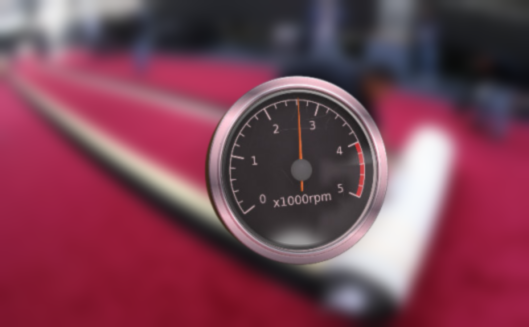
2600 rpm
